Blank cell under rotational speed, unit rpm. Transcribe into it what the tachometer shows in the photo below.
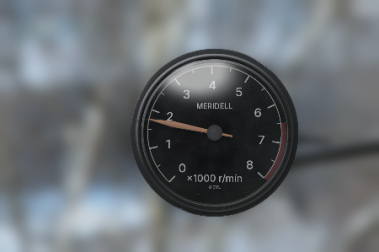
1750 rpm
